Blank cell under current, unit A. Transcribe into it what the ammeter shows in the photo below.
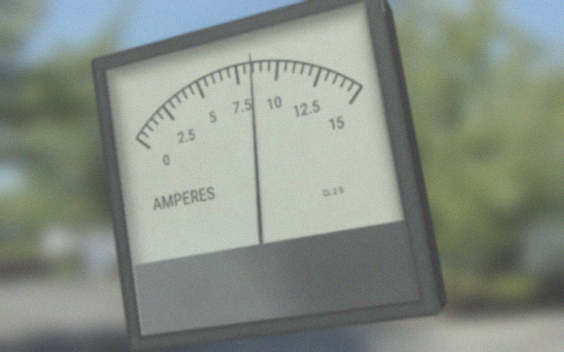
8.5 A
